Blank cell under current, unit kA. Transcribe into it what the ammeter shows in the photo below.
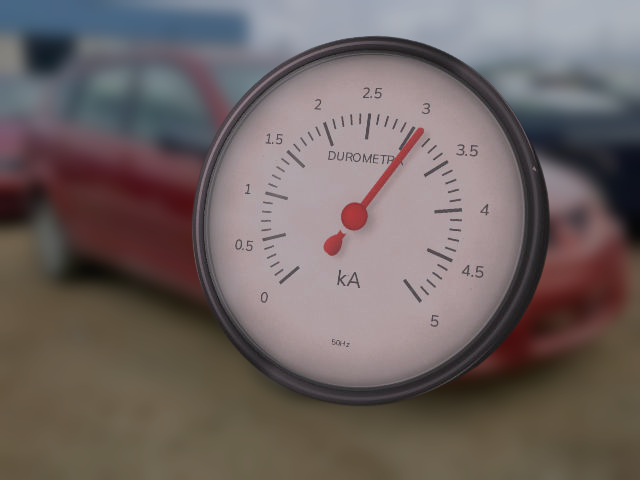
3.1 kA
